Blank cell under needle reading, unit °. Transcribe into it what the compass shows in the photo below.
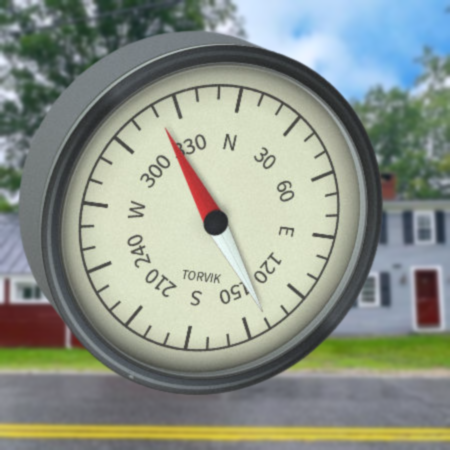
320 °
